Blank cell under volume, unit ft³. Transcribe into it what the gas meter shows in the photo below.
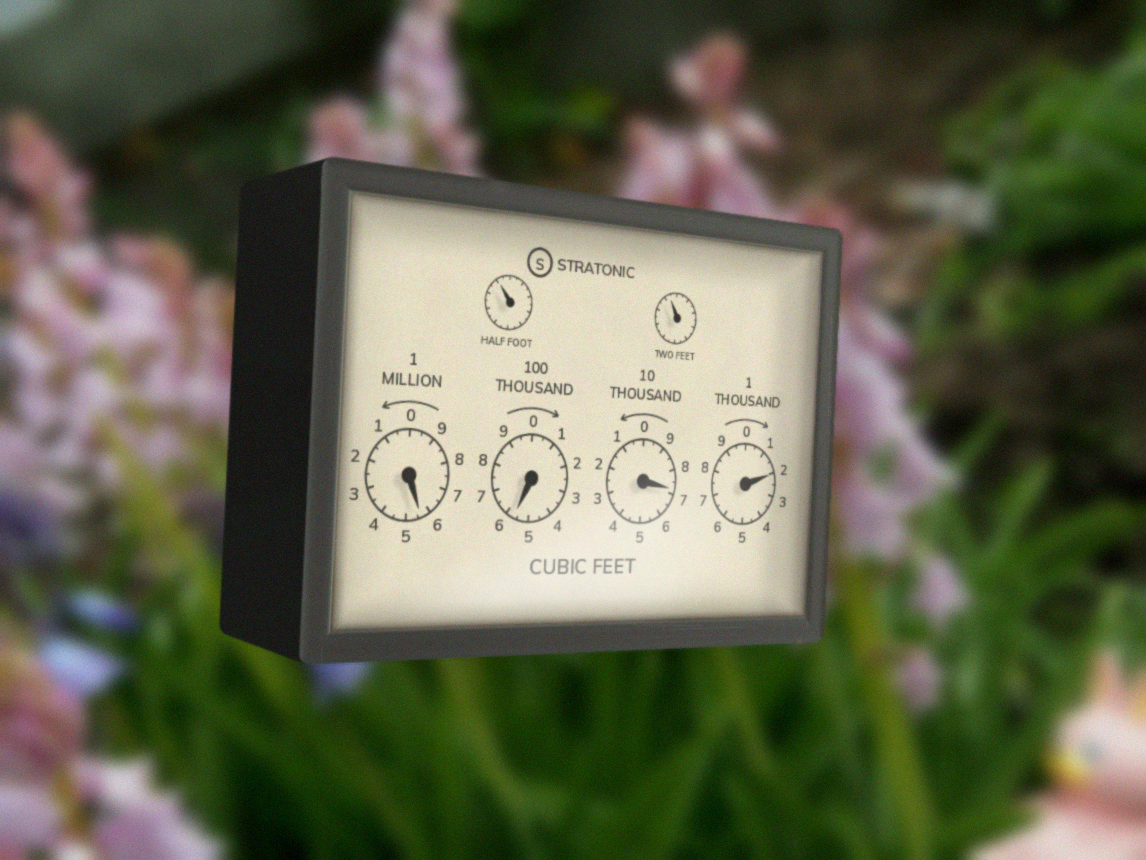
557200 ft³
